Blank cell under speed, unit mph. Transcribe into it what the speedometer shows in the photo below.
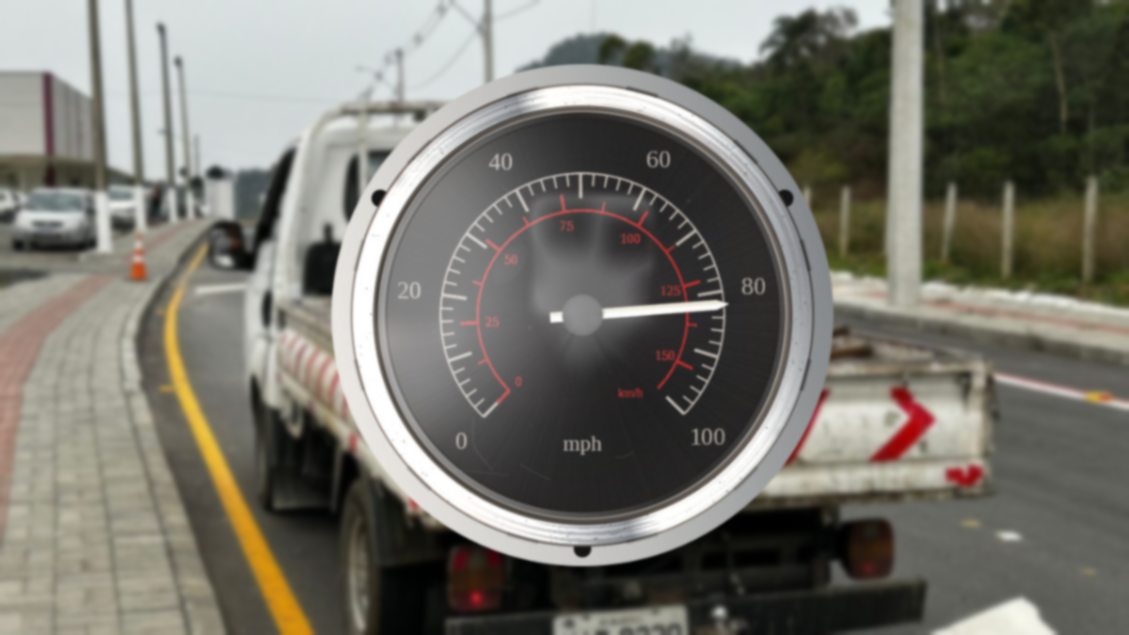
82 mph
